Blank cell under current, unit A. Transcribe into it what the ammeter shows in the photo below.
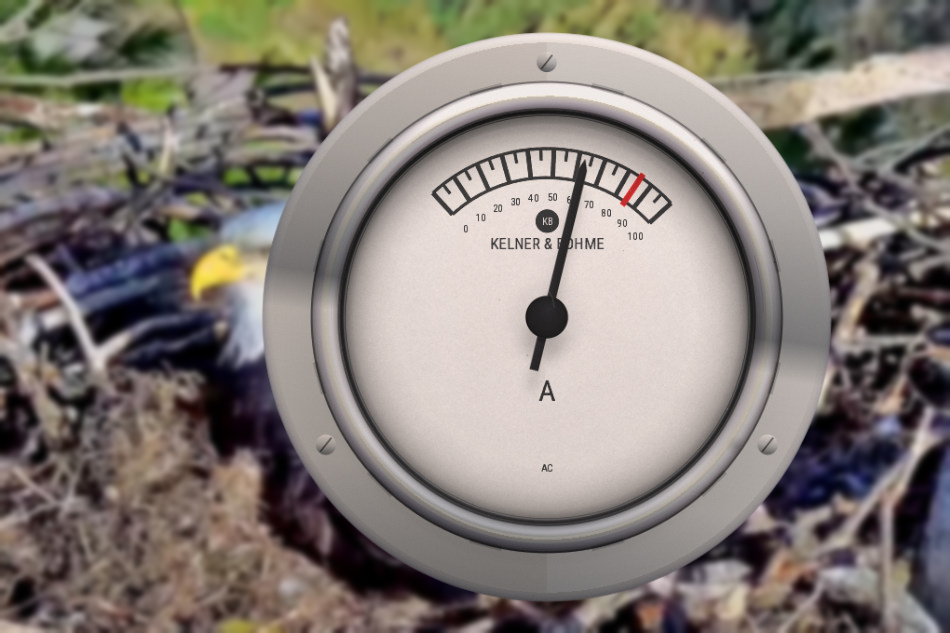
62.5 A
